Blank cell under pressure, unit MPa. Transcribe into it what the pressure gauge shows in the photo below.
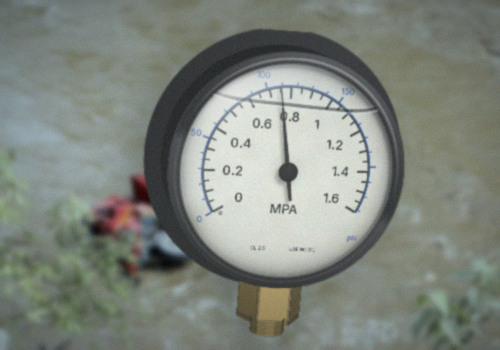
0.75 MPa
